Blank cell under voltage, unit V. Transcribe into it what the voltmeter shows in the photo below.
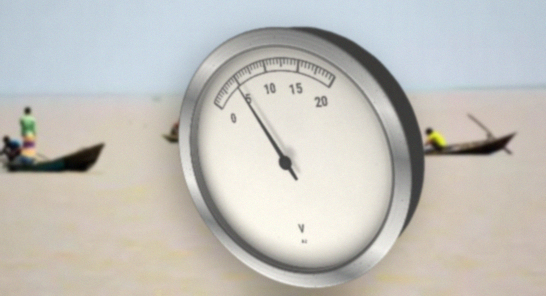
5 V
